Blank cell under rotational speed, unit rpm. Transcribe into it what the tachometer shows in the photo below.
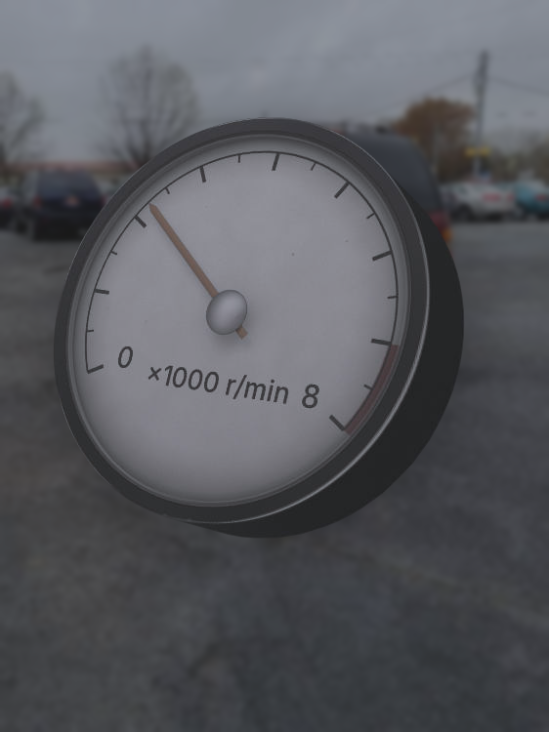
2250 rpm
